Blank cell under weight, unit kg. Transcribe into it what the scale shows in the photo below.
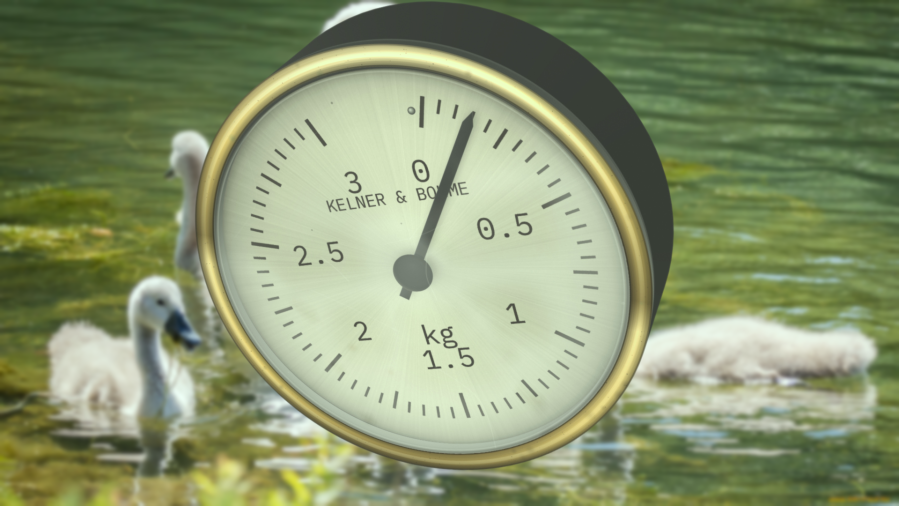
0.15 kg
